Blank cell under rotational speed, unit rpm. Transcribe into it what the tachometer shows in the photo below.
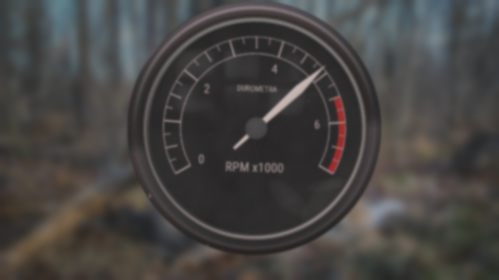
4875 rpm
